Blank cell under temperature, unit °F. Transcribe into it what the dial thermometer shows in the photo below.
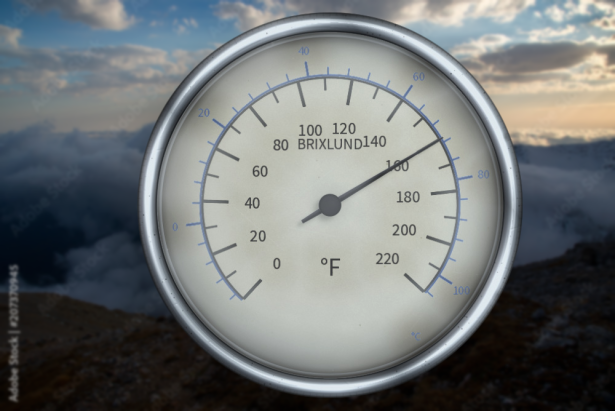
160 °F
